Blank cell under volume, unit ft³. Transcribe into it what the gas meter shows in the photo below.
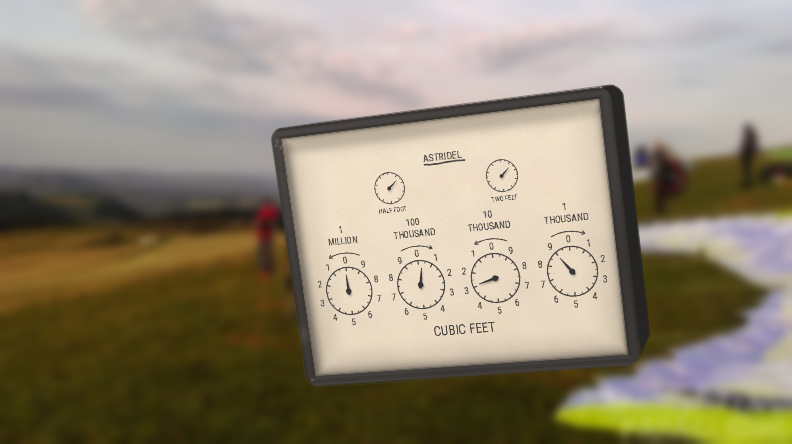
2900 ft³
